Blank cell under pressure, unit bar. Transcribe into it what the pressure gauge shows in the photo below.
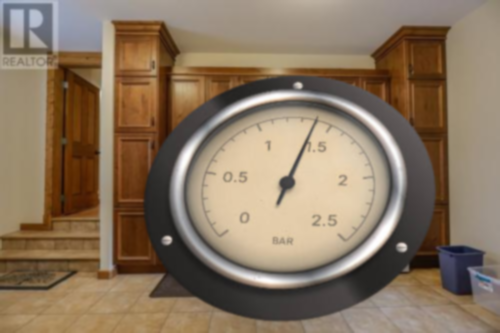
1.4 bar
